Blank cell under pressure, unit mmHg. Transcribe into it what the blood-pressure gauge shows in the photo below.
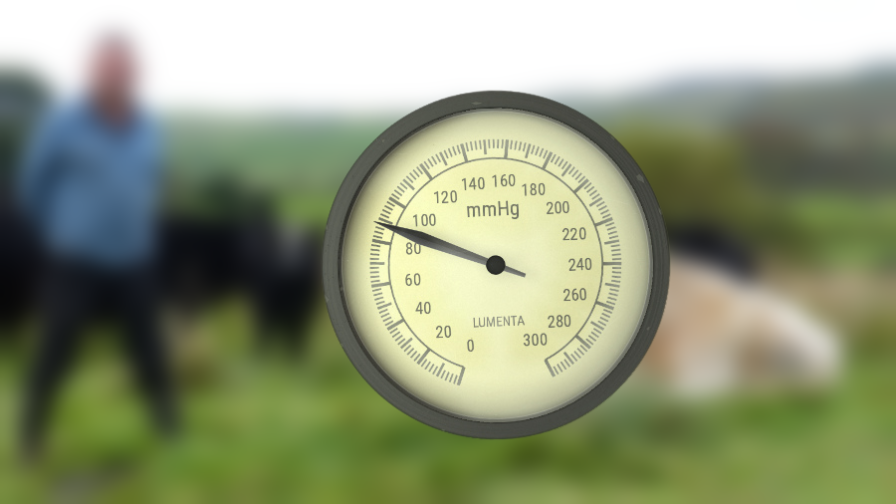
88 mmHg
